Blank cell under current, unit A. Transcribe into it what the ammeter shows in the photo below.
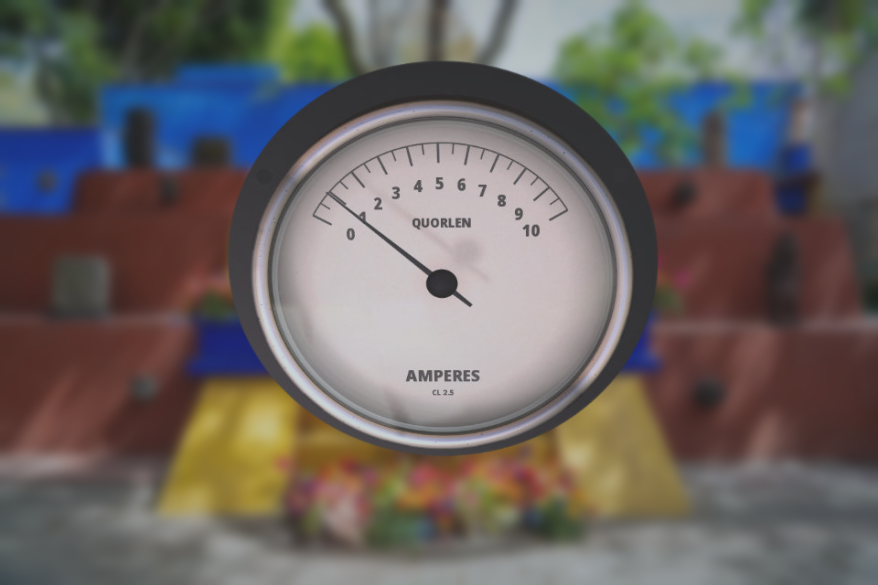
1 A
